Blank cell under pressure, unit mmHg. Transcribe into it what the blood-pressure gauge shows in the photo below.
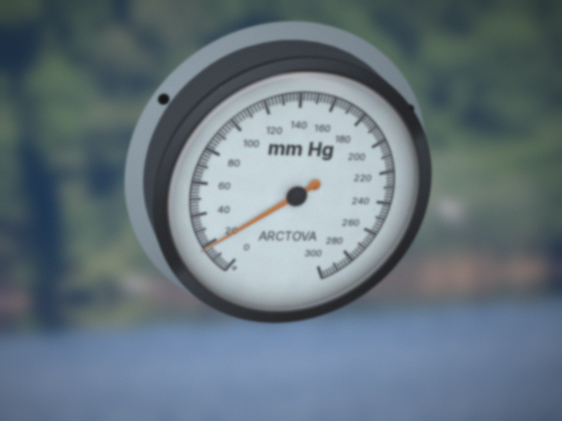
20 mmHg
